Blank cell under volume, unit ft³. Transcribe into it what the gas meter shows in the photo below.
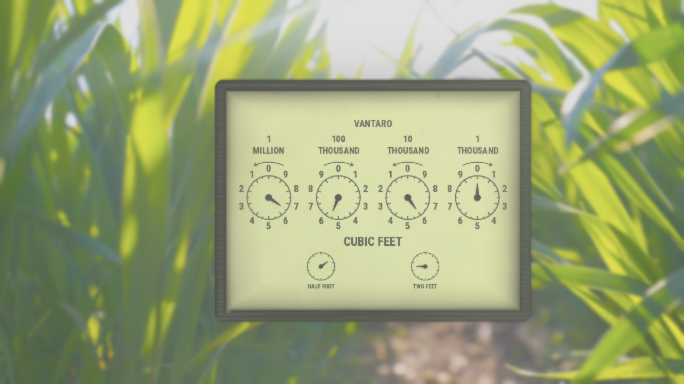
656000 ft³
